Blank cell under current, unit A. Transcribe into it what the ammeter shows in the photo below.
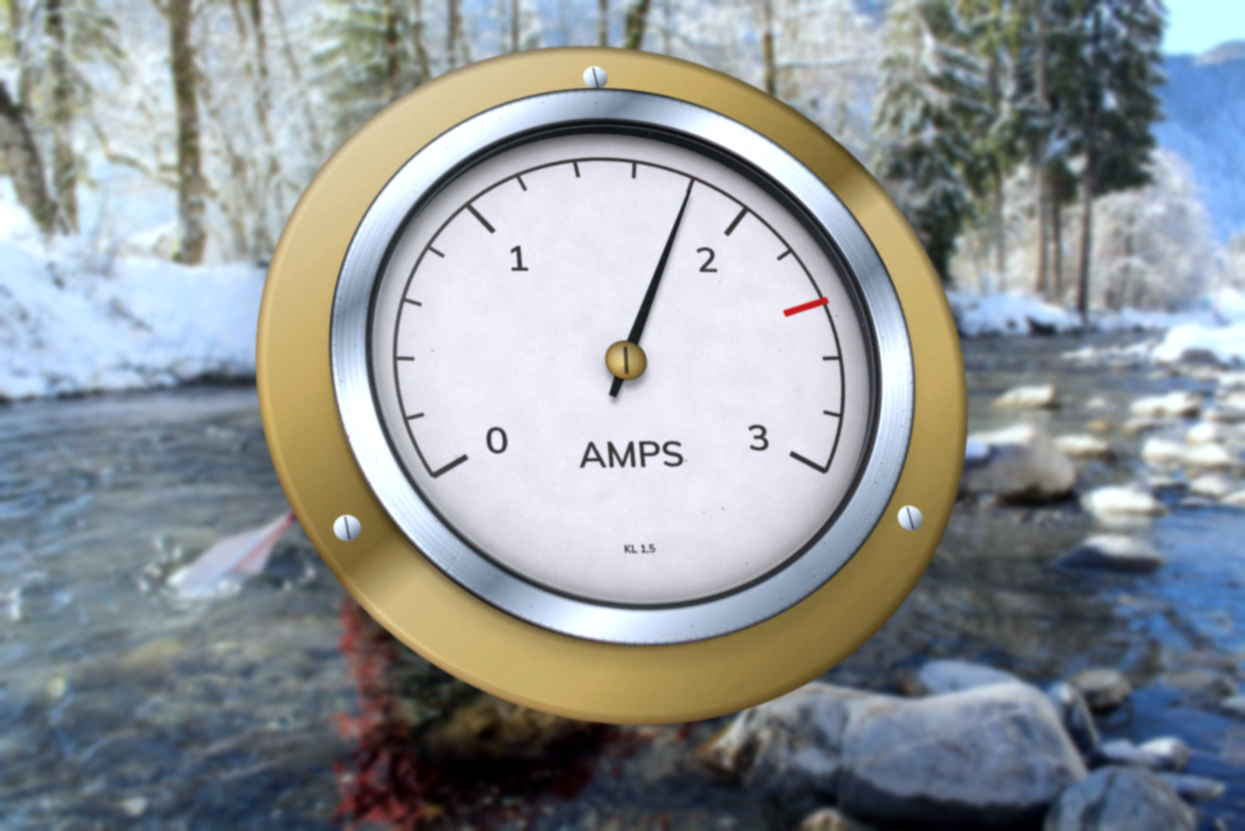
1.8 A
